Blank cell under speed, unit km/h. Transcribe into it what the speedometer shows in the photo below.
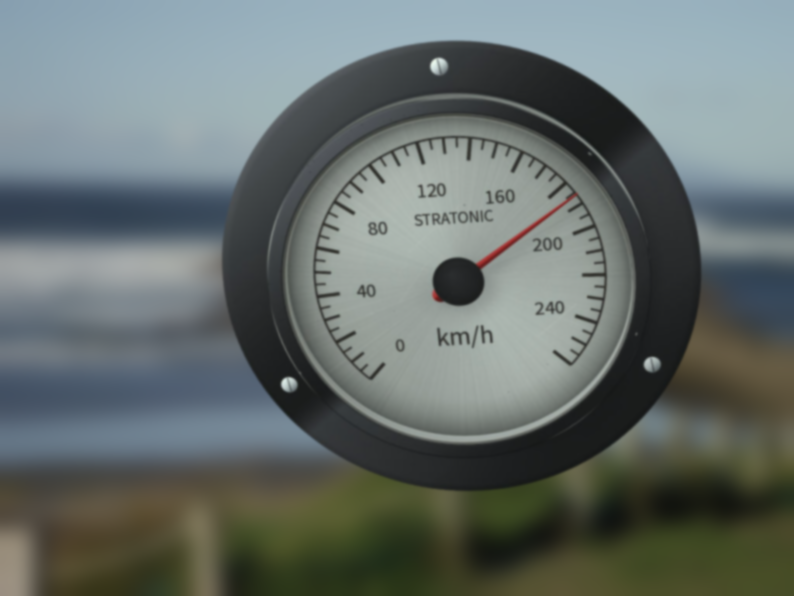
185 km/h
